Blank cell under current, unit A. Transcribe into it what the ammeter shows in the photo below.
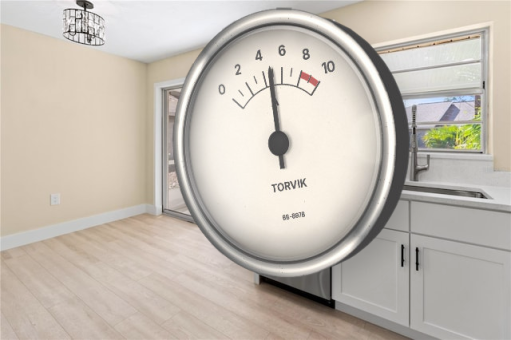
5 A
